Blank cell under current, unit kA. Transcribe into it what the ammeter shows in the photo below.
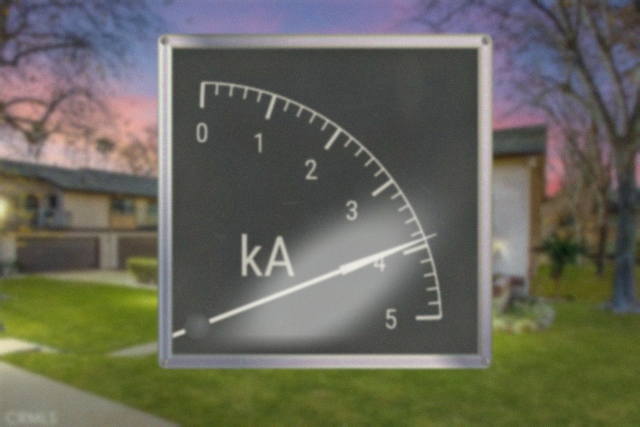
3.9 kA
